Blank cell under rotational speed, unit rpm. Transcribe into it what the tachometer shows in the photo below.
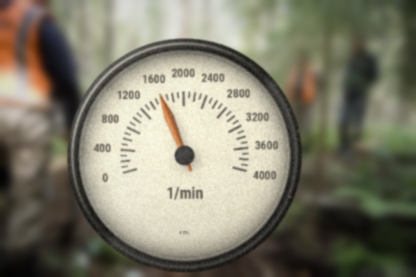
1600 rpm
